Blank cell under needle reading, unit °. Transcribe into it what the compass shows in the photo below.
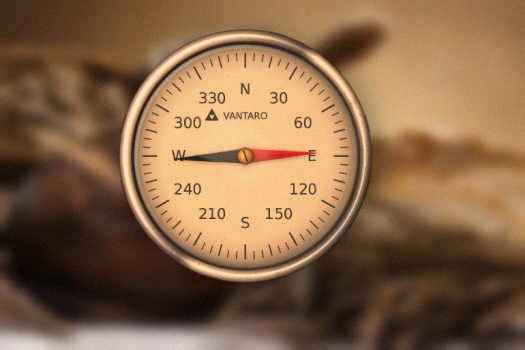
87.5 °
